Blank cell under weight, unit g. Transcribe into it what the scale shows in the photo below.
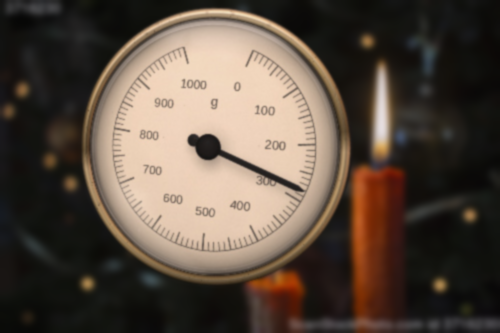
280 g
